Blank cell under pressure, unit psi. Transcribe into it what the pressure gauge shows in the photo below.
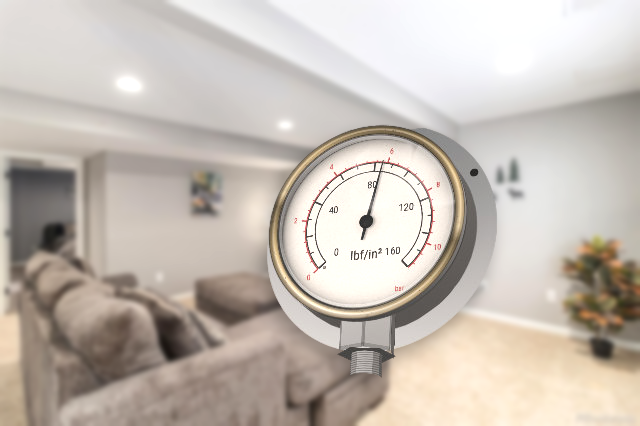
85 psi
